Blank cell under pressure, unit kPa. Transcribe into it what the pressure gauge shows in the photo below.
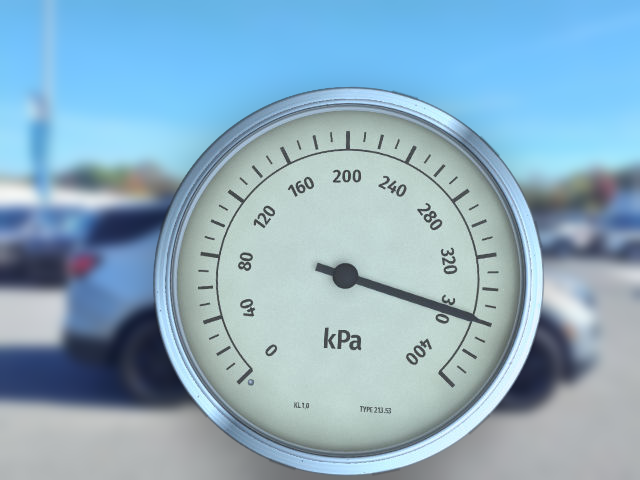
360 kPa
